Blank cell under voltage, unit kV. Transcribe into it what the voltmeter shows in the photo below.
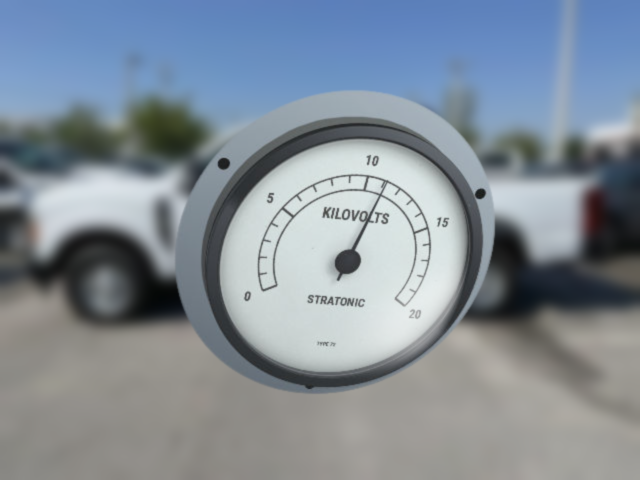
11 kV
